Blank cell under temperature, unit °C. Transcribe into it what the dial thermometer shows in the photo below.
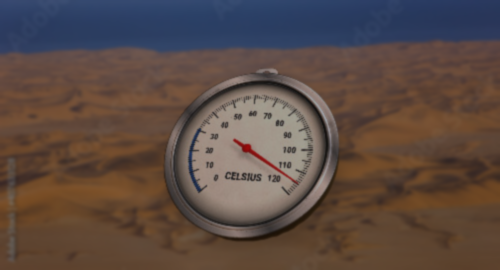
115 °C
